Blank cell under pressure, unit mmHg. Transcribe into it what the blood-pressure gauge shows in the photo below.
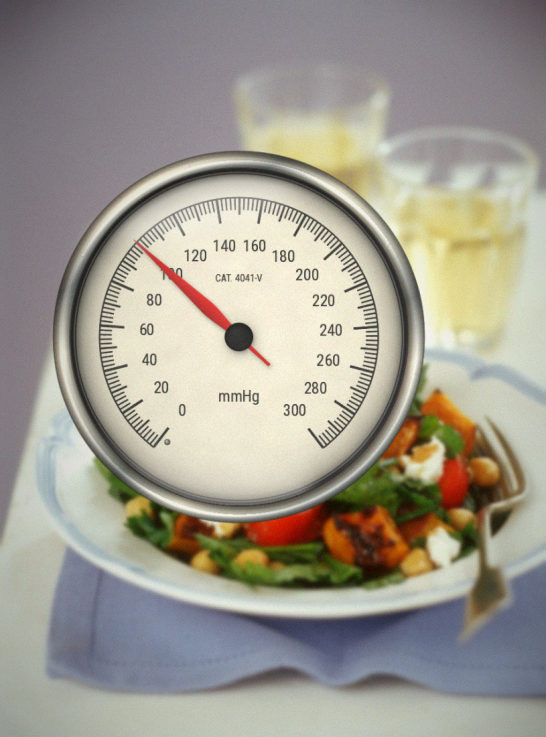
100 mmHg
